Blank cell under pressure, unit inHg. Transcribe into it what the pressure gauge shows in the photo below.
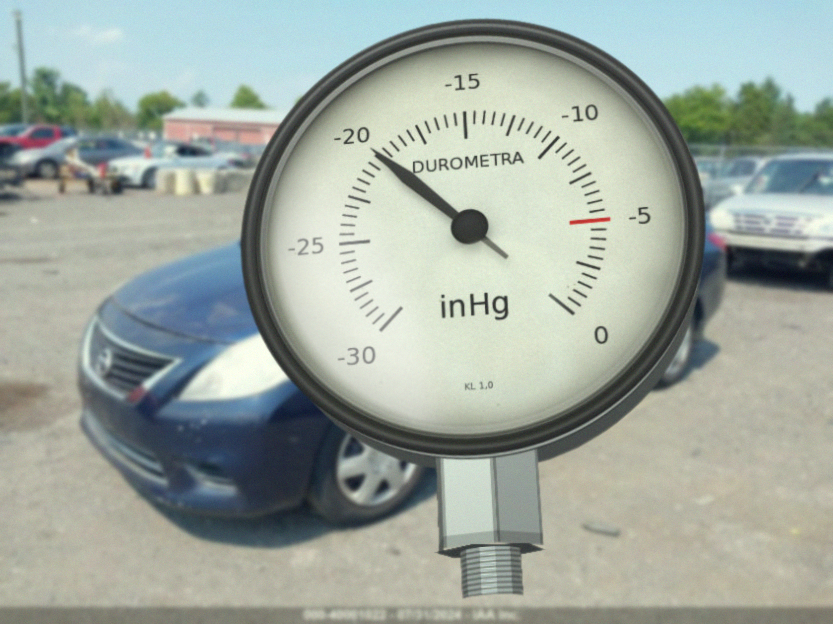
-20 inHg
